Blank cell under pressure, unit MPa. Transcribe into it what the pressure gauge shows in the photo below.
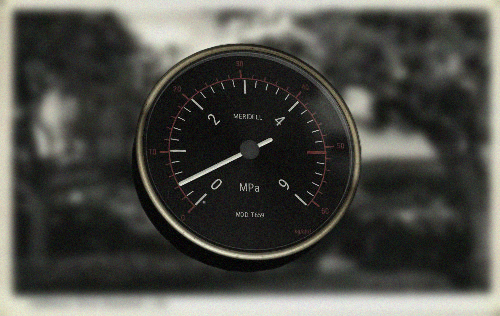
0.4 MPa
